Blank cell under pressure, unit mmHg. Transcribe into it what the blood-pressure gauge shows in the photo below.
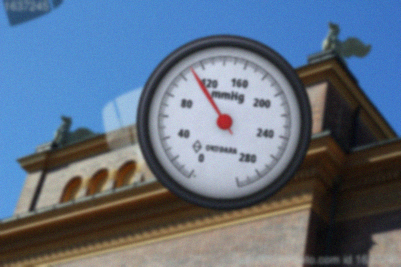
110 mmHg
